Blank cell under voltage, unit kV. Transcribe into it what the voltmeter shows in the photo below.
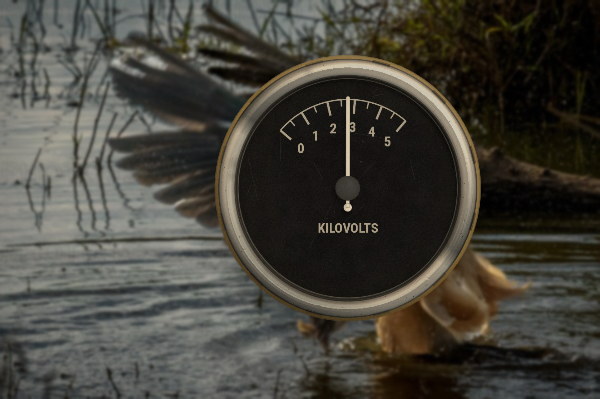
2.75 kV
